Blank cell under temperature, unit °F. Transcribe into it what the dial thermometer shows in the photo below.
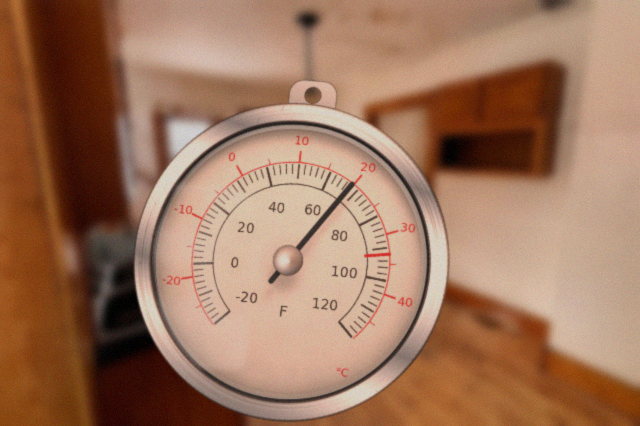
68 °F
